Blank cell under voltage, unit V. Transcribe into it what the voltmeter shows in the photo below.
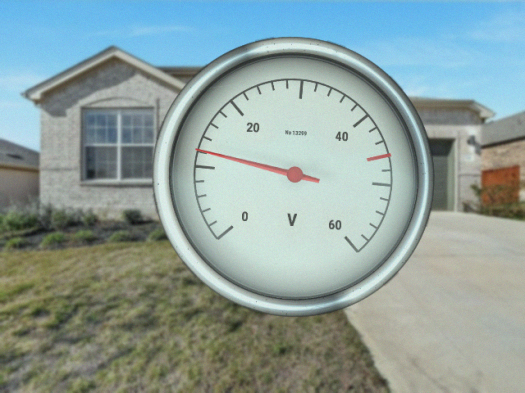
12 V
